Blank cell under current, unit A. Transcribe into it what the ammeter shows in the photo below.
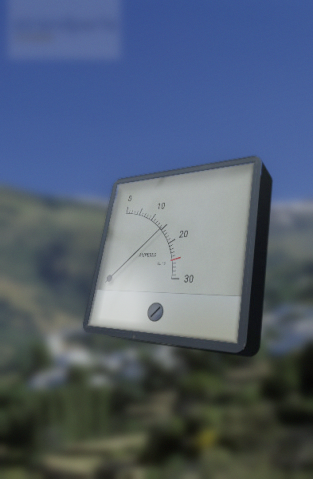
15 A
